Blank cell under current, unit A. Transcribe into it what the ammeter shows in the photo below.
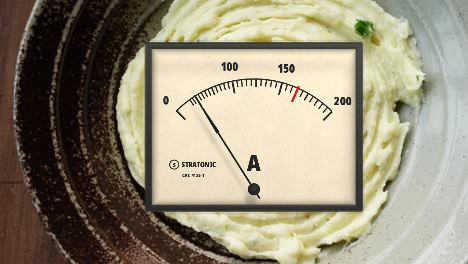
50 A
